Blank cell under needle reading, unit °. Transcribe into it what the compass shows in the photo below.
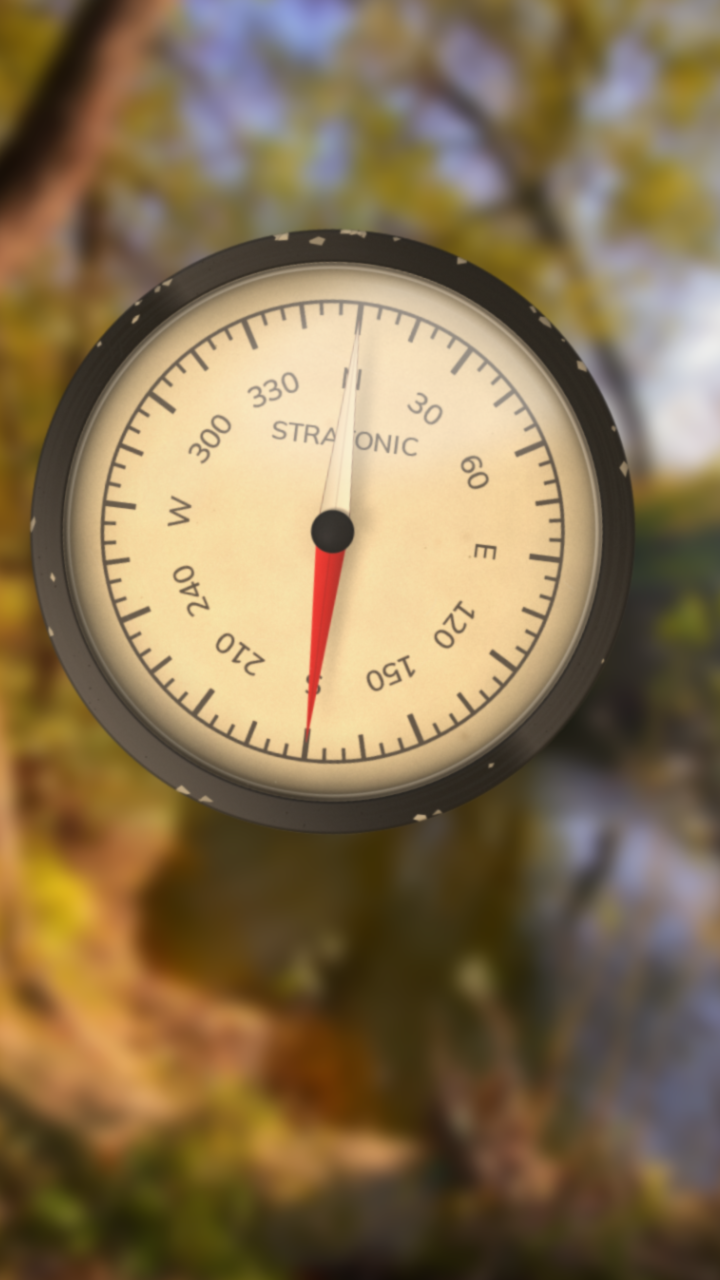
180 °
